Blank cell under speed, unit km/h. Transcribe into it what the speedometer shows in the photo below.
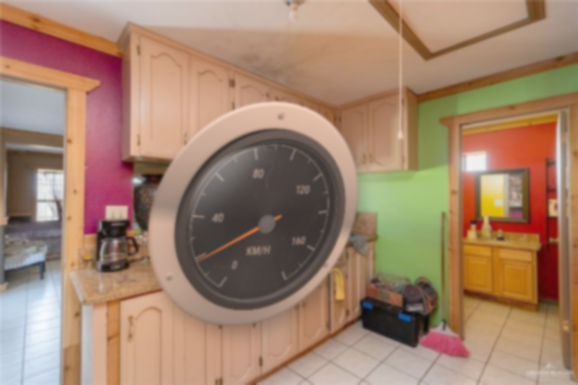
20 km/h
